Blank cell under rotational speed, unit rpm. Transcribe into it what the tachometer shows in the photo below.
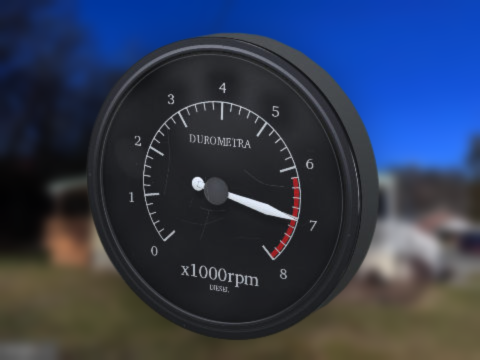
7000 rpm
